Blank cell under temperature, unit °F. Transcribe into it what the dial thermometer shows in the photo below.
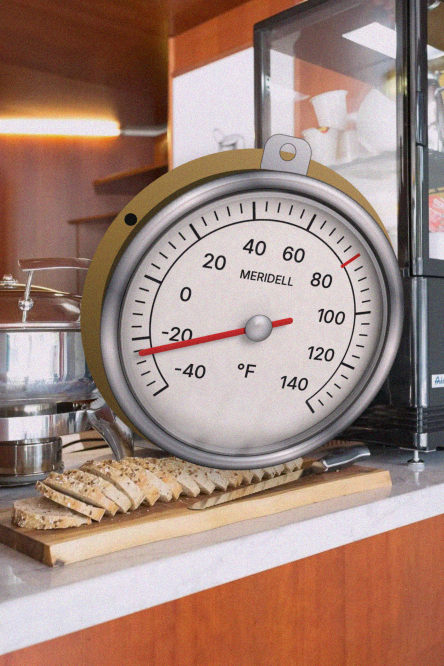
-24 °F
